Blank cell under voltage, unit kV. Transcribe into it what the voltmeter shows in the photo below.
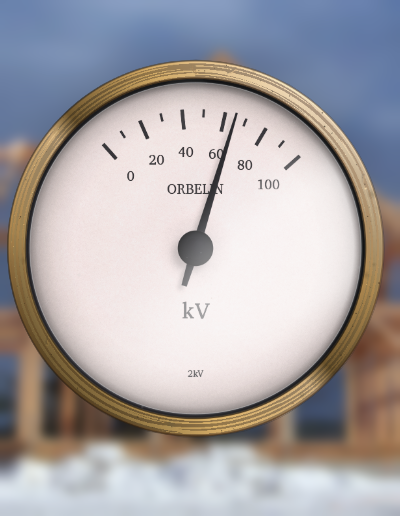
65 kV
